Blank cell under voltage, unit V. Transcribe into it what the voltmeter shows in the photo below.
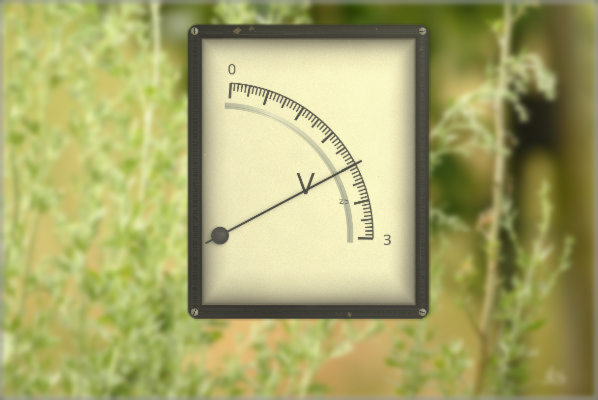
2 V
